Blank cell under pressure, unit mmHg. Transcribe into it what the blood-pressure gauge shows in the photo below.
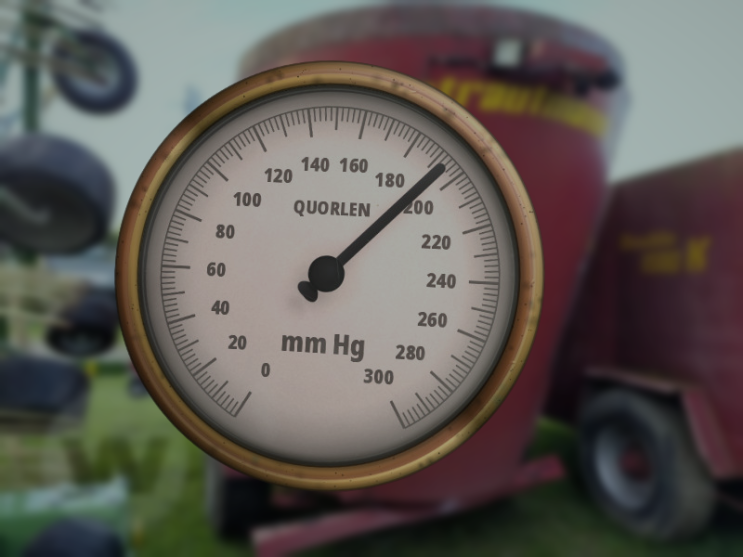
194 mmHg
